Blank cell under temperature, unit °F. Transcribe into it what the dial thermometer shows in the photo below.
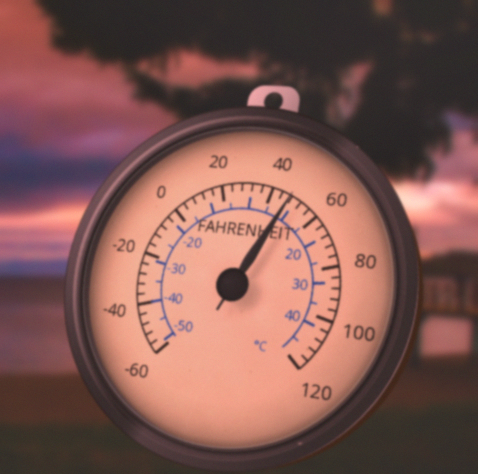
48 °F
